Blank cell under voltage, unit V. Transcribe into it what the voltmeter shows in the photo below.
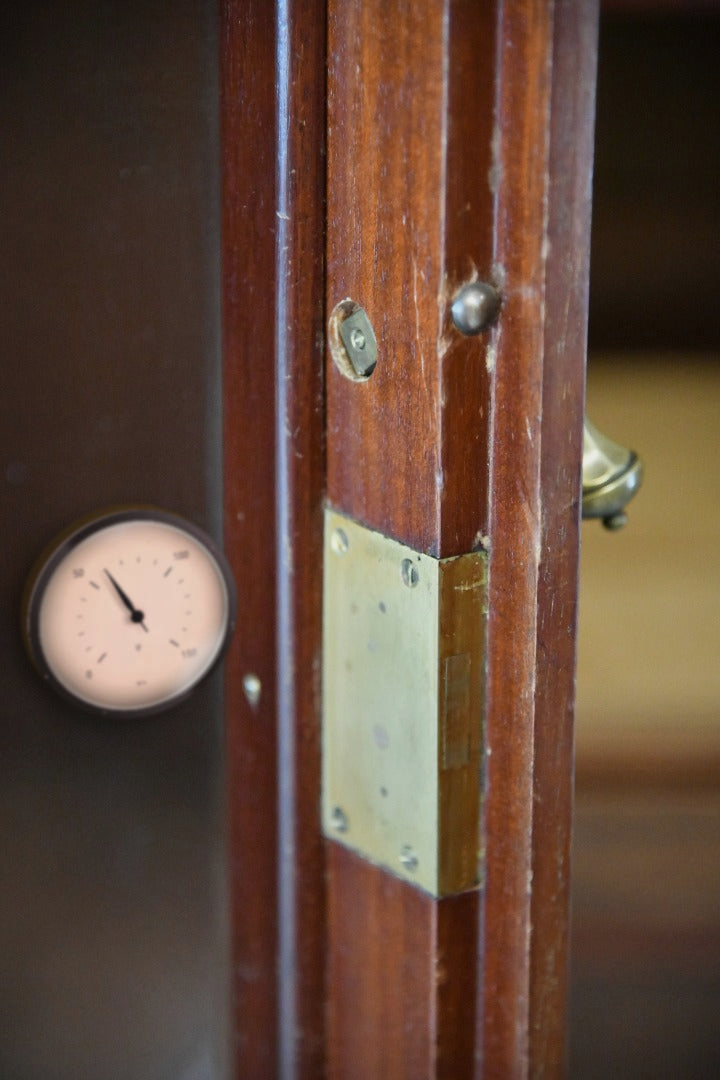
60 V
